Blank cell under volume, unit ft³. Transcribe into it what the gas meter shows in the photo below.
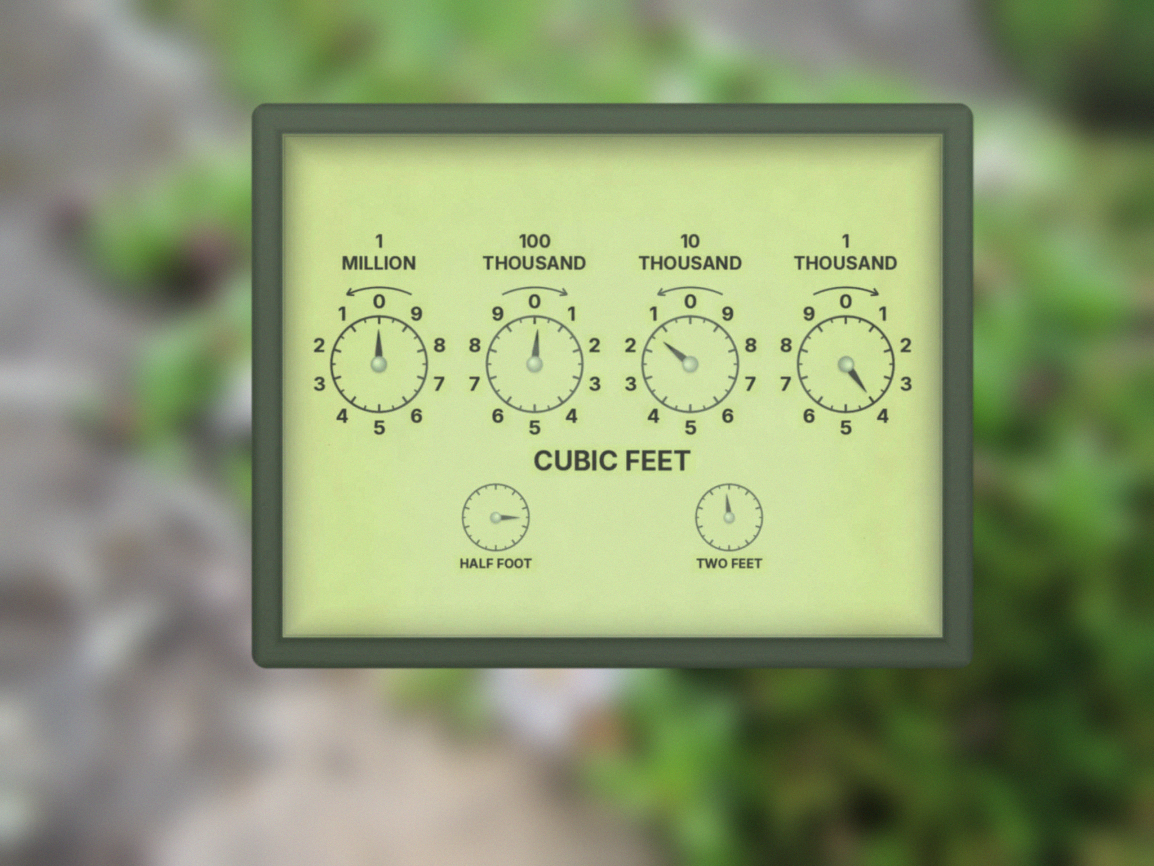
1400 ft³
